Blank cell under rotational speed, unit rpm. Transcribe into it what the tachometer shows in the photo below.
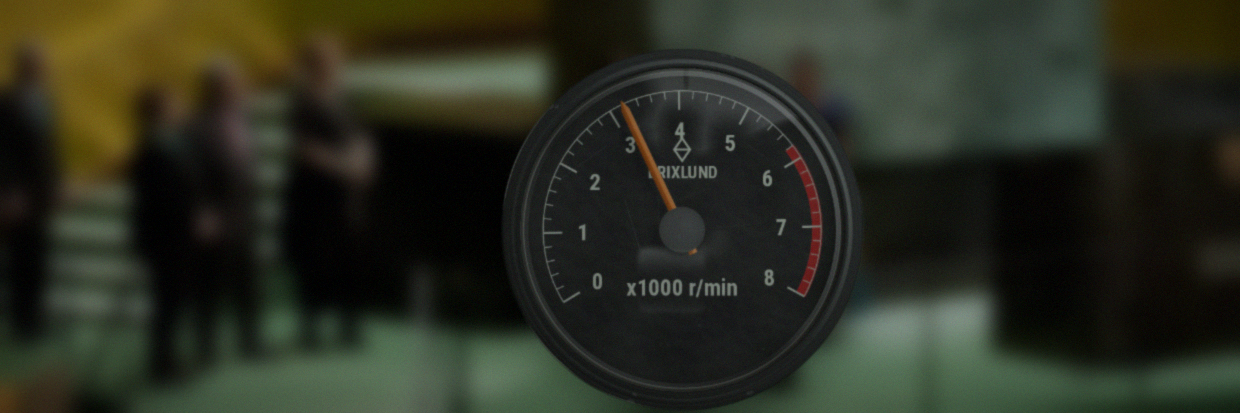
3200 rpm
